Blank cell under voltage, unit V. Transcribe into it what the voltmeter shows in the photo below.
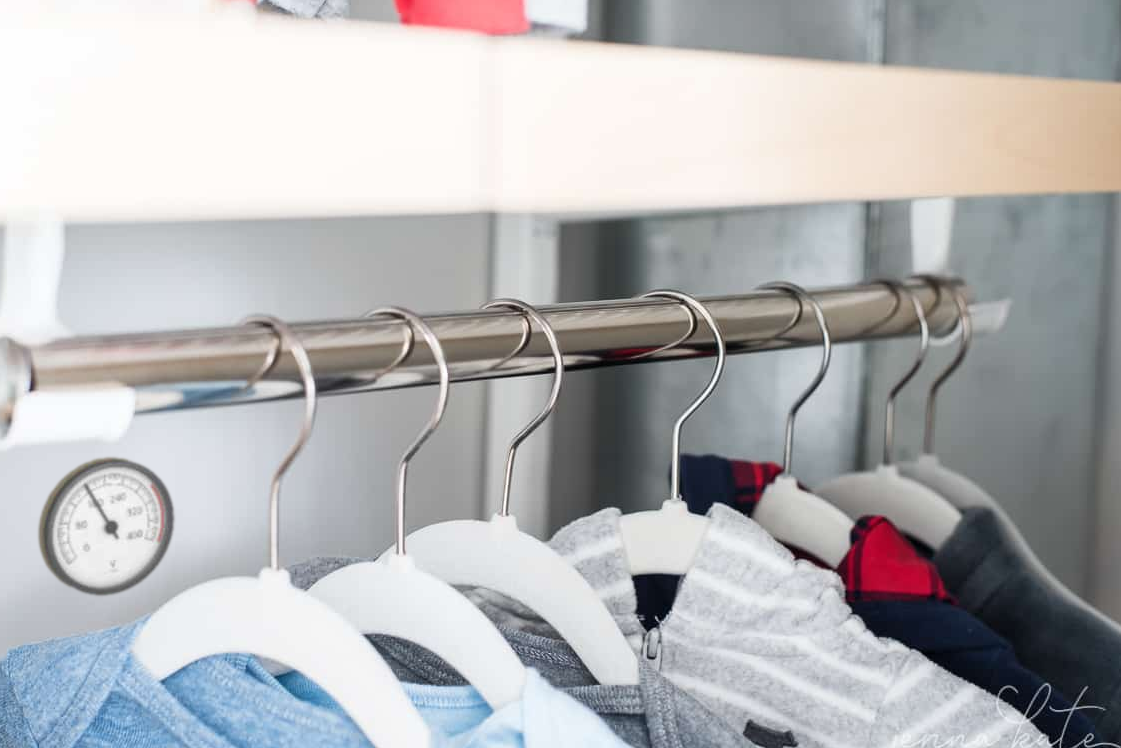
160 V
